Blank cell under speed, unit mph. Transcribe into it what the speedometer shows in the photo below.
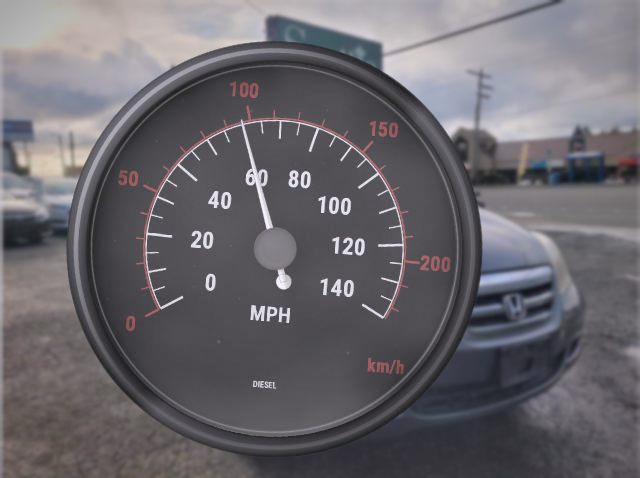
60 mph
